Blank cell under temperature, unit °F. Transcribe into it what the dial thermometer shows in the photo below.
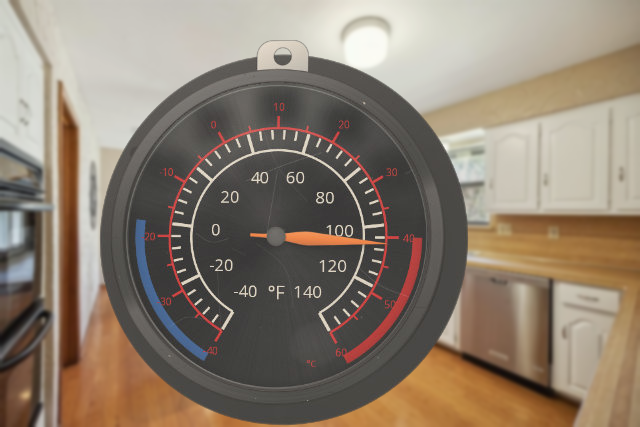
106 °F
